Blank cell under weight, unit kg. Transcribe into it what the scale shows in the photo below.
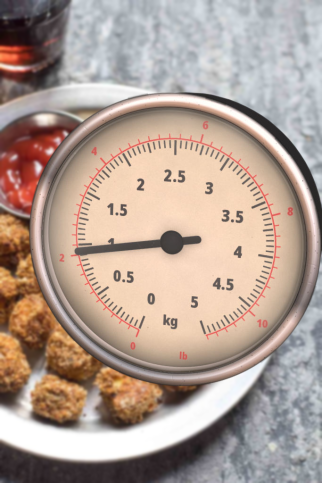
0.95 kg
